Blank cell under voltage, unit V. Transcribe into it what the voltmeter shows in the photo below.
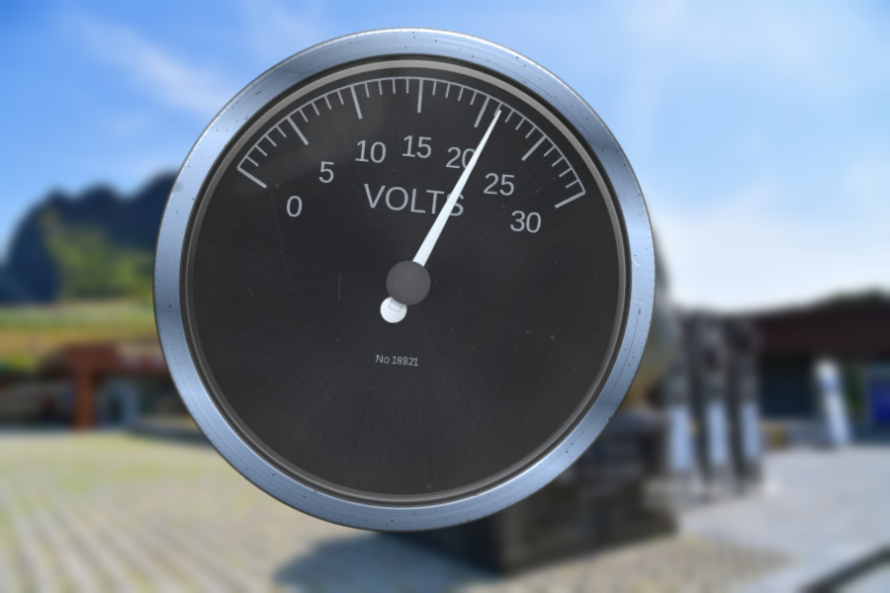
21 V
